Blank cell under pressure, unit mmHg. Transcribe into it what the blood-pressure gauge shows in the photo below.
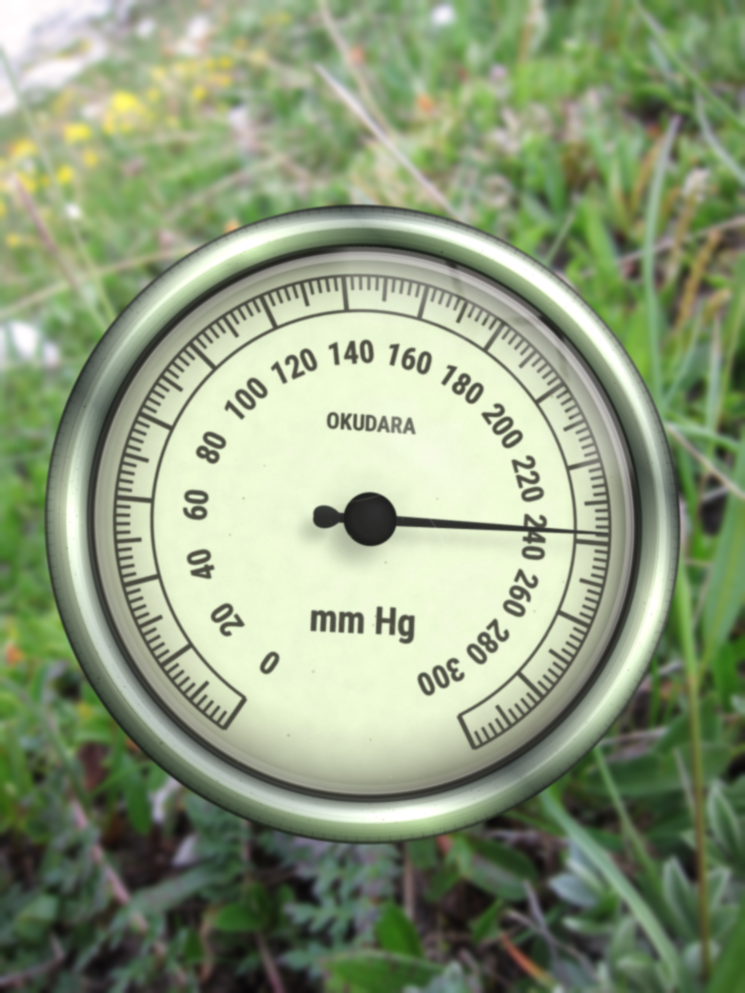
238 mmHg
